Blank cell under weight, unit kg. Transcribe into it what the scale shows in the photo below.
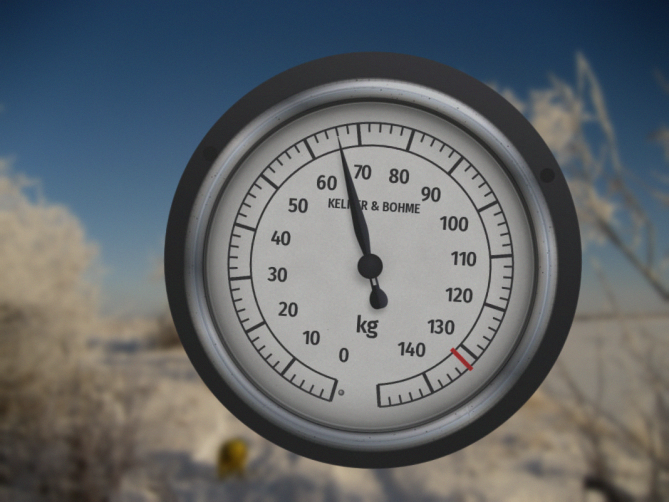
66 kg
